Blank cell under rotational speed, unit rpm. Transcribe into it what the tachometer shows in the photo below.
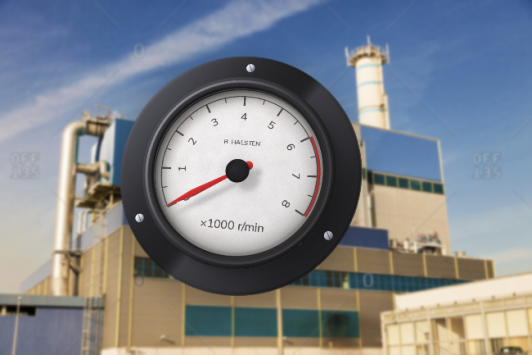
0 rpm
